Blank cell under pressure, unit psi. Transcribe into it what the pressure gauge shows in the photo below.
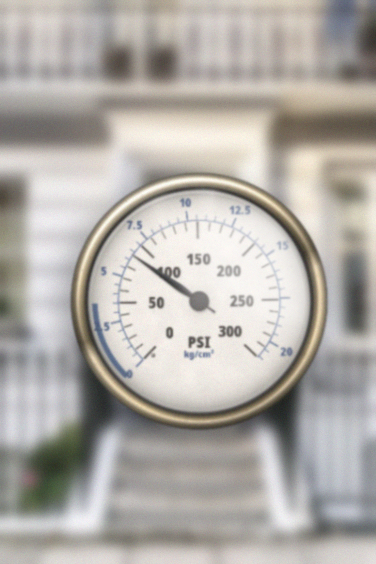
90 psi
